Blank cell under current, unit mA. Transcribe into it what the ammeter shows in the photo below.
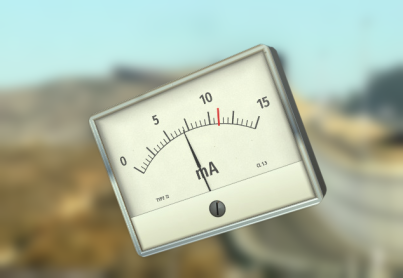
7 mA
